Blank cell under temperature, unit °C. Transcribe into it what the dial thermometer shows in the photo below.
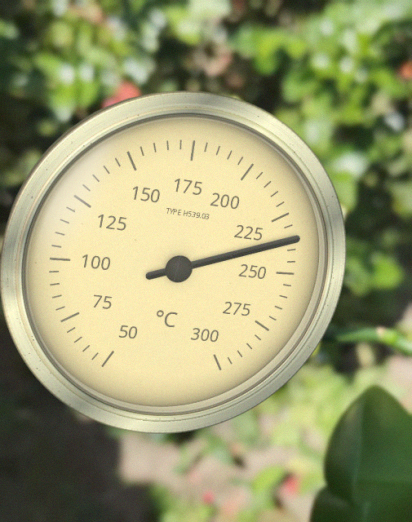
235 °C
